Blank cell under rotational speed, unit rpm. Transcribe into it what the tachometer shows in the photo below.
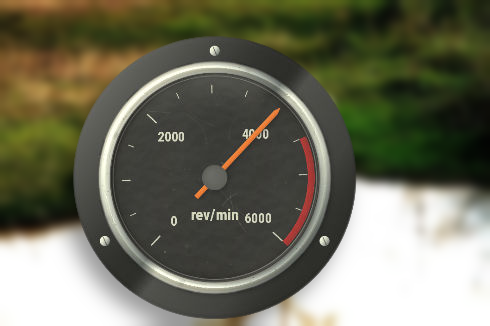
4000 rpm
